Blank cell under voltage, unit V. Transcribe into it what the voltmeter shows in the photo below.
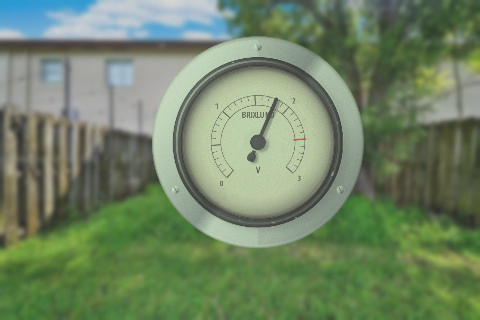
1.8 V
